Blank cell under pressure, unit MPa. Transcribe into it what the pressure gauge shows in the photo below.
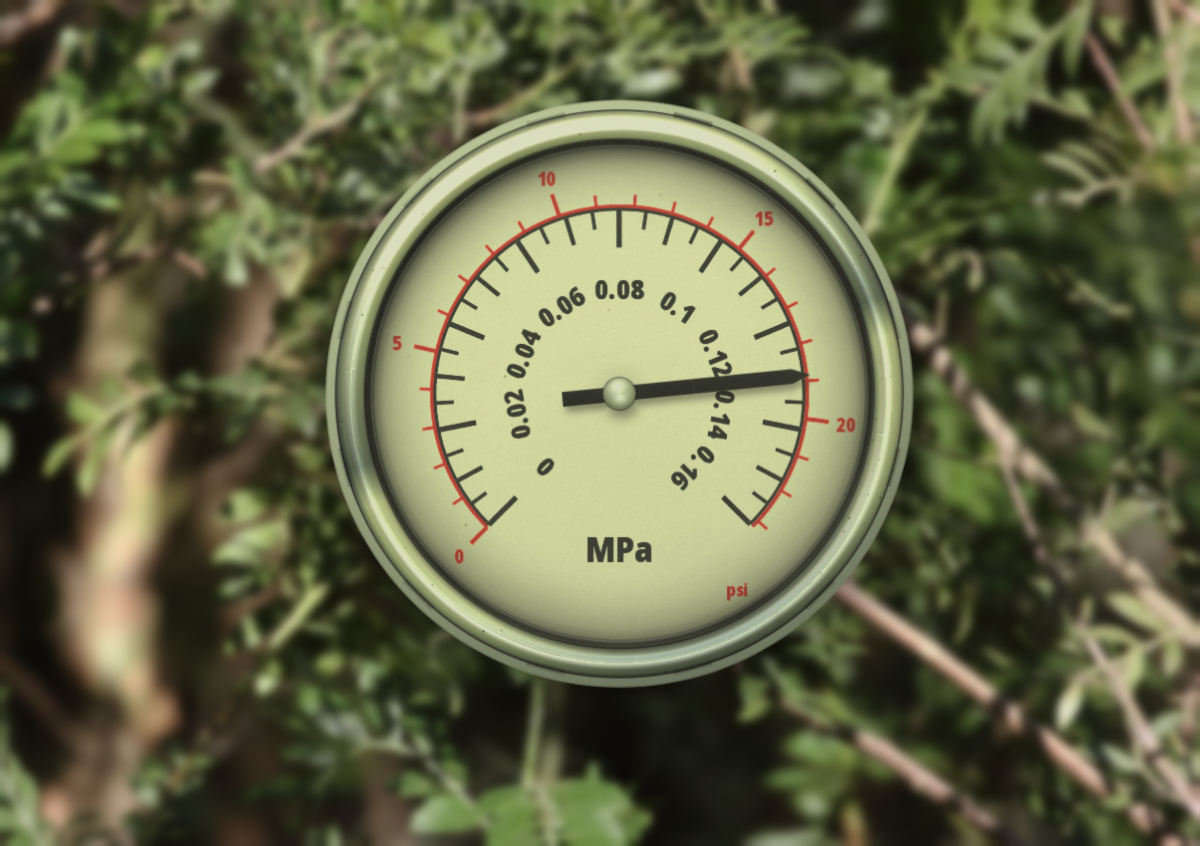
0.13 MPa
